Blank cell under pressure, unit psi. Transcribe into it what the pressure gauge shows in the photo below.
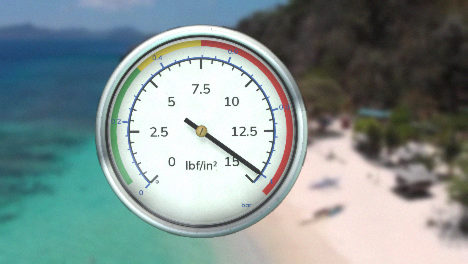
14.5 psi
